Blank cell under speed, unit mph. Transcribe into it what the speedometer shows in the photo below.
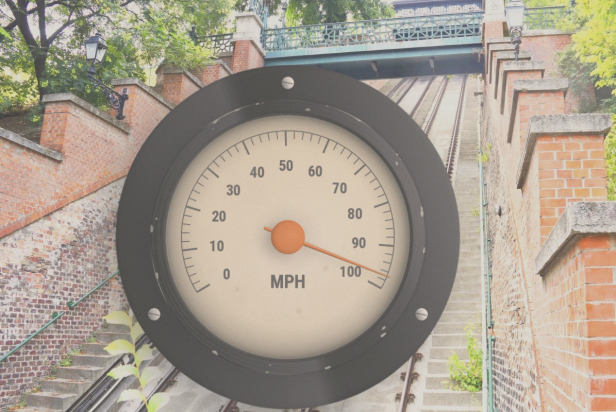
97 mph
